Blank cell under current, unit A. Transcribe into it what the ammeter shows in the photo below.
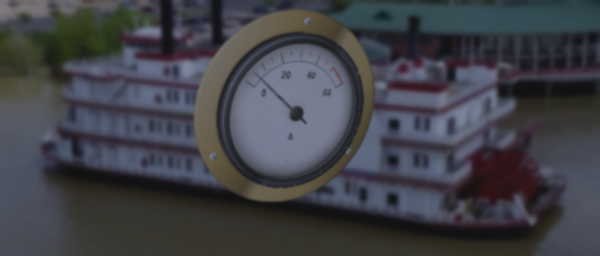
5 A
